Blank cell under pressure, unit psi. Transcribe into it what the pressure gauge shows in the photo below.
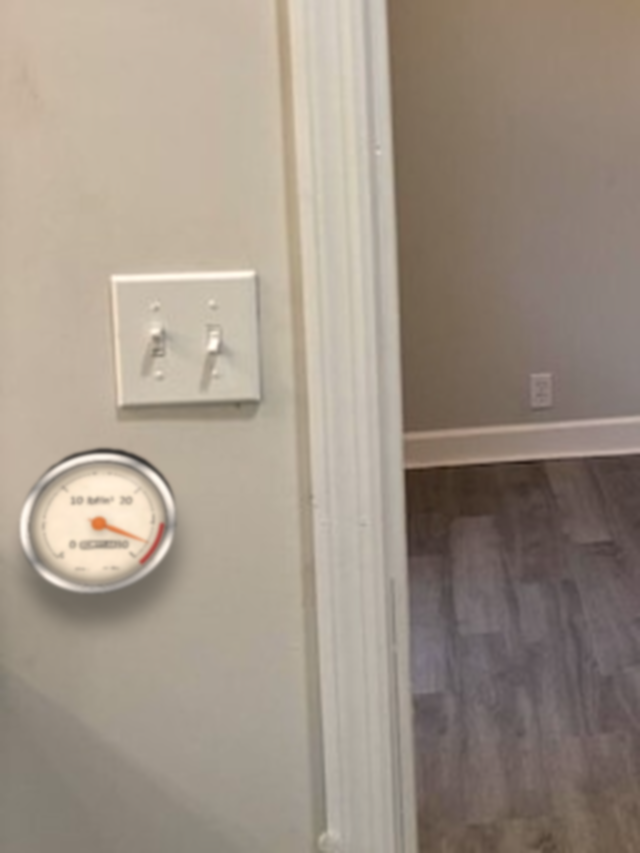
27.5 psi
